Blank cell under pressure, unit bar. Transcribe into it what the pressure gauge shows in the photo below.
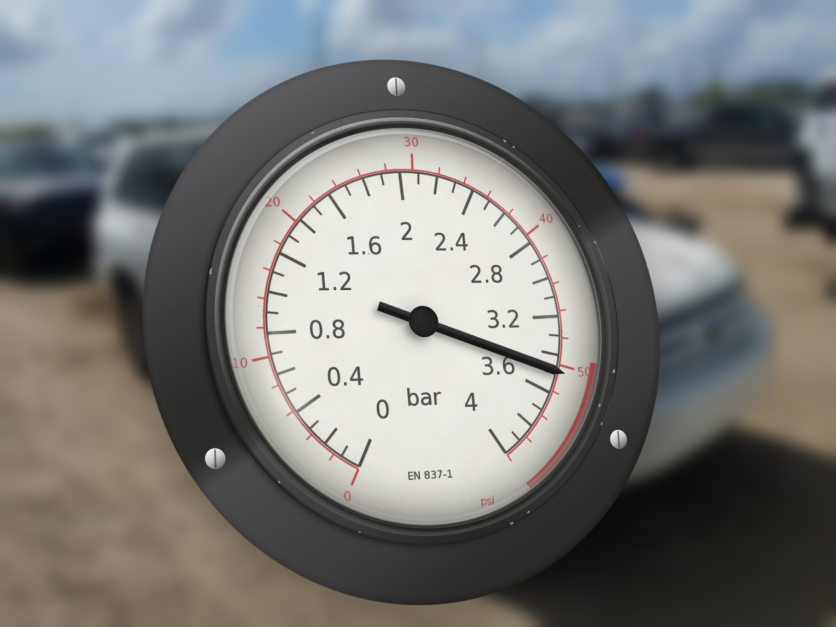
3.5 bar
